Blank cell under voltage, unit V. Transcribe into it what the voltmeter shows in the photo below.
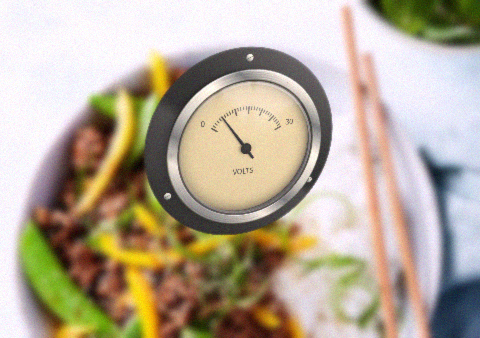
5 V
